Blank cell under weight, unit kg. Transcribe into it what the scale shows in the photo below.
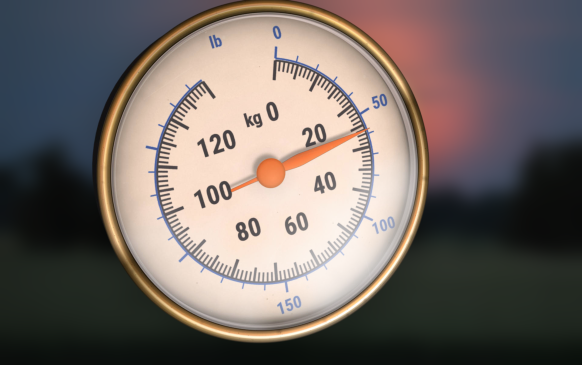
26 kg
